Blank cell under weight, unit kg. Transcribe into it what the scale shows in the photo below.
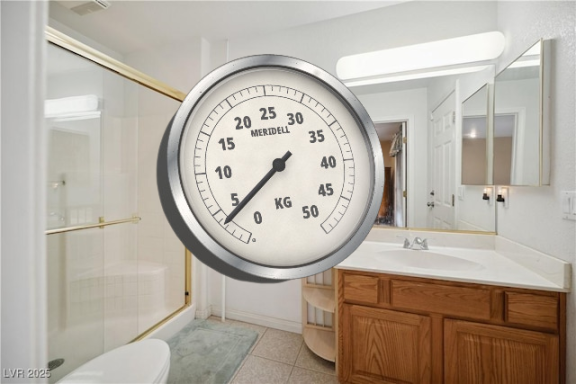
3.5 kg
